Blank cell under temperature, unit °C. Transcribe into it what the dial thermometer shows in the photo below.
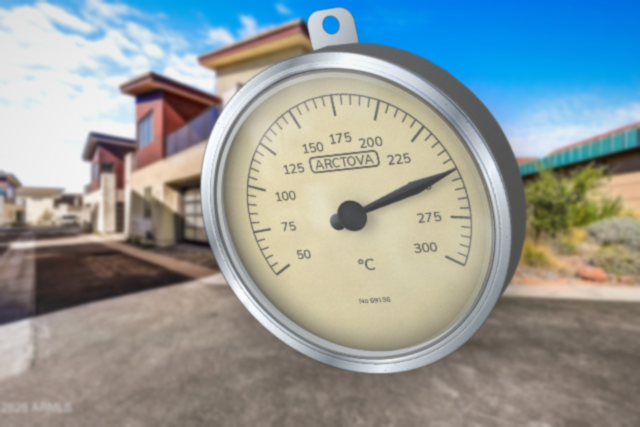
250 °C
